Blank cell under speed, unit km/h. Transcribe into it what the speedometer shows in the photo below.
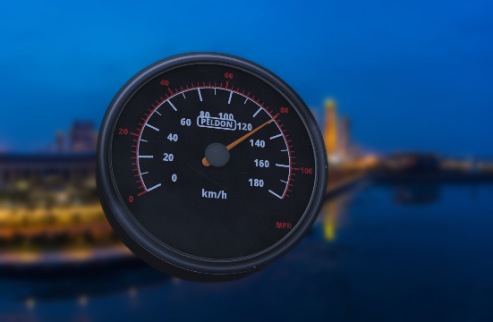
130 km/h
